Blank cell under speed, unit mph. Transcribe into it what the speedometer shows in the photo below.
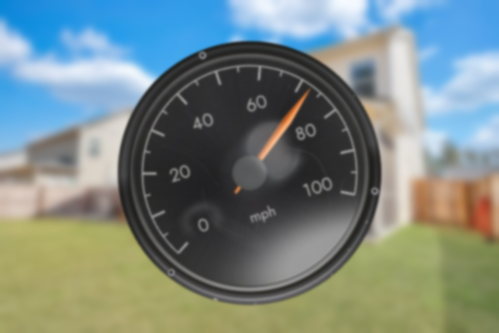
72.5 mph
